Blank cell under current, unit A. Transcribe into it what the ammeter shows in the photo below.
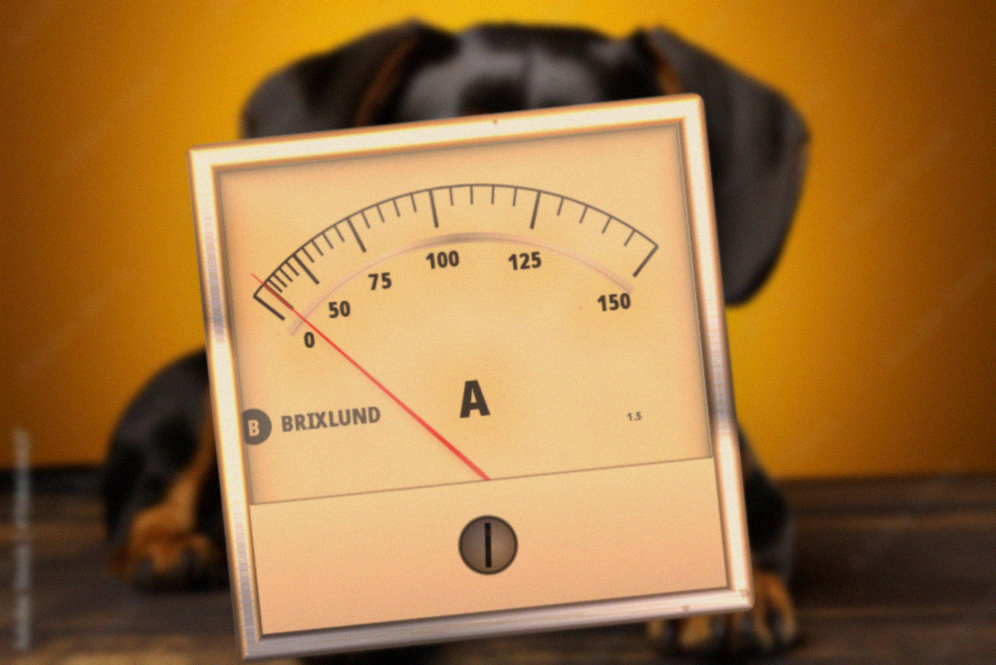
25 A
